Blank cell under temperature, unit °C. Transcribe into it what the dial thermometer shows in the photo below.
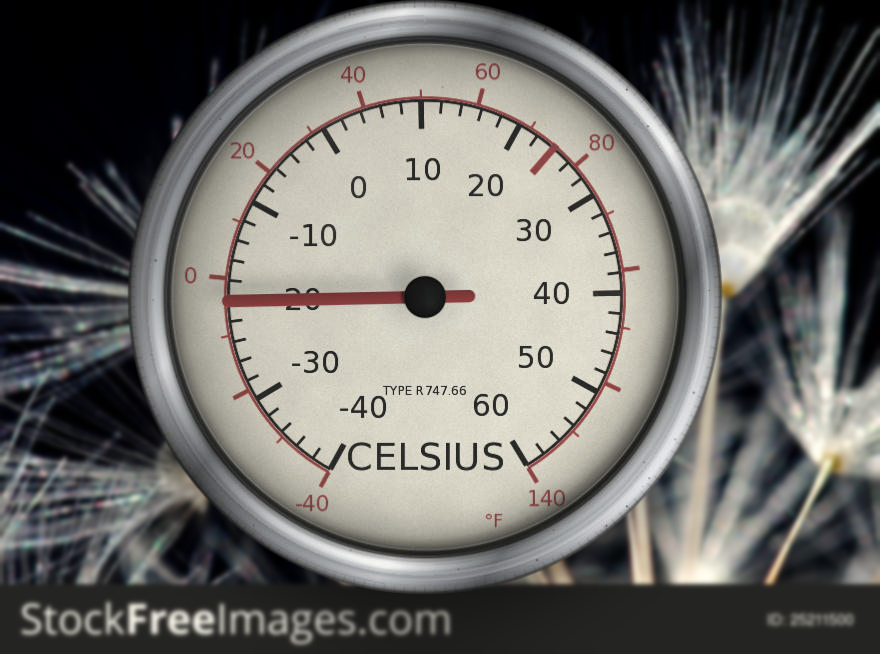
-20 °C
